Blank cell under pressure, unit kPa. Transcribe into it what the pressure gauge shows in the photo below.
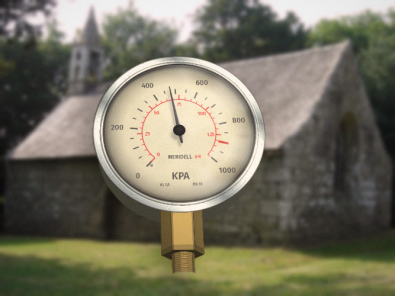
475 kPa
